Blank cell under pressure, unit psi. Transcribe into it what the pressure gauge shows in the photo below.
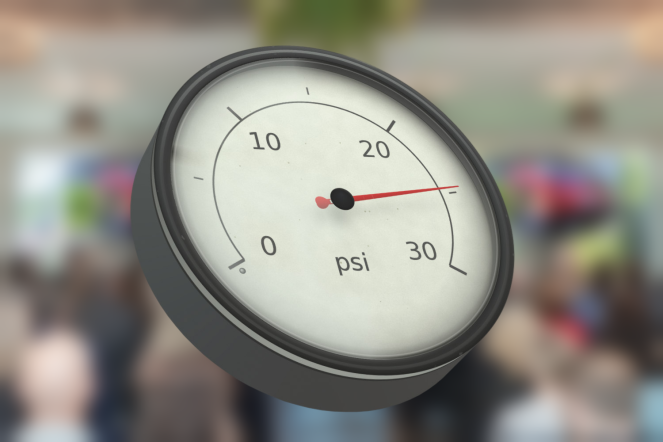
25 psi
